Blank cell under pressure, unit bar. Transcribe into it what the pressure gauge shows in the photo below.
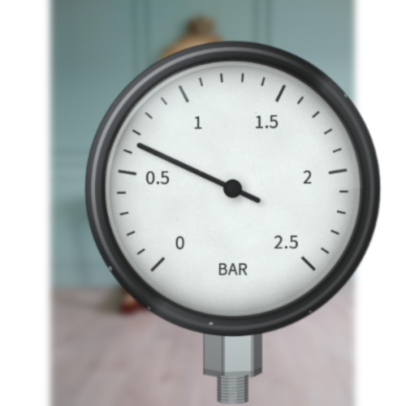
0.65 bar
